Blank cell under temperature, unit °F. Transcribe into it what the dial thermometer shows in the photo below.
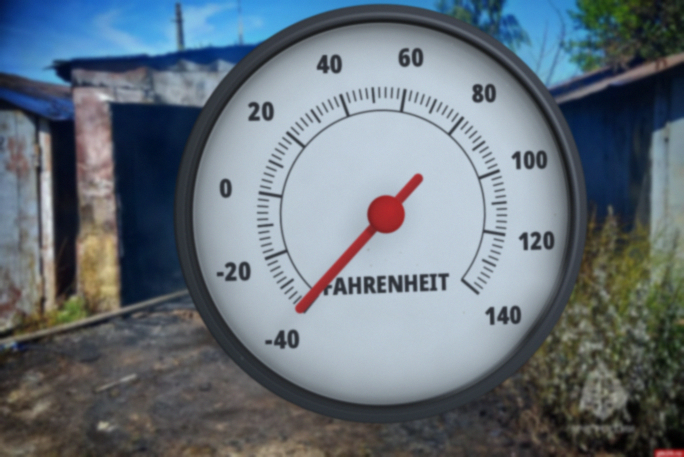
-38 °F
